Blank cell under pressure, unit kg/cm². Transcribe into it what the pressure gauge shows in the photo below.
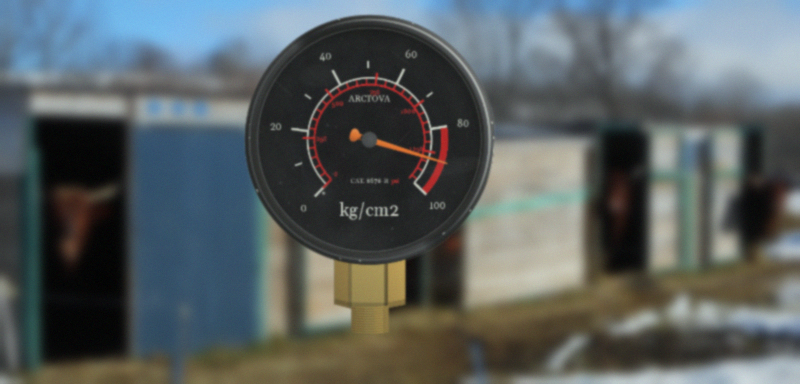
90 kg/cm²
